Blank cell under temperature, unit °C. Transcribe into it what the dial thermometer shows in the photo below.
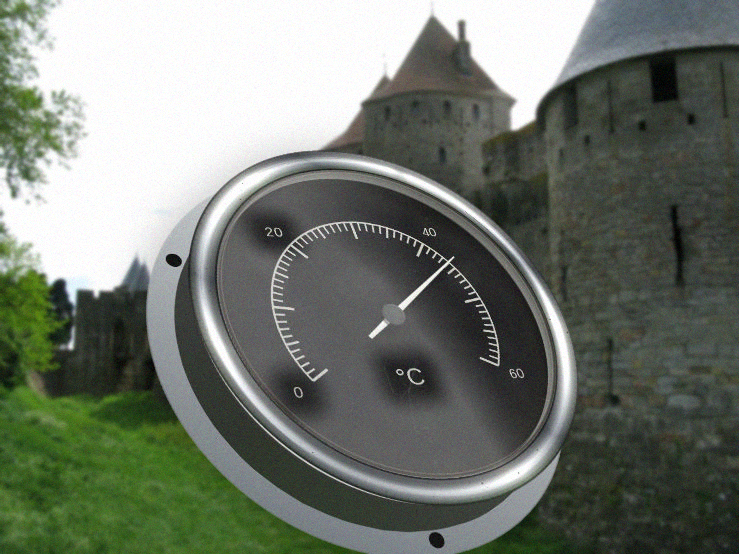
44 °C
